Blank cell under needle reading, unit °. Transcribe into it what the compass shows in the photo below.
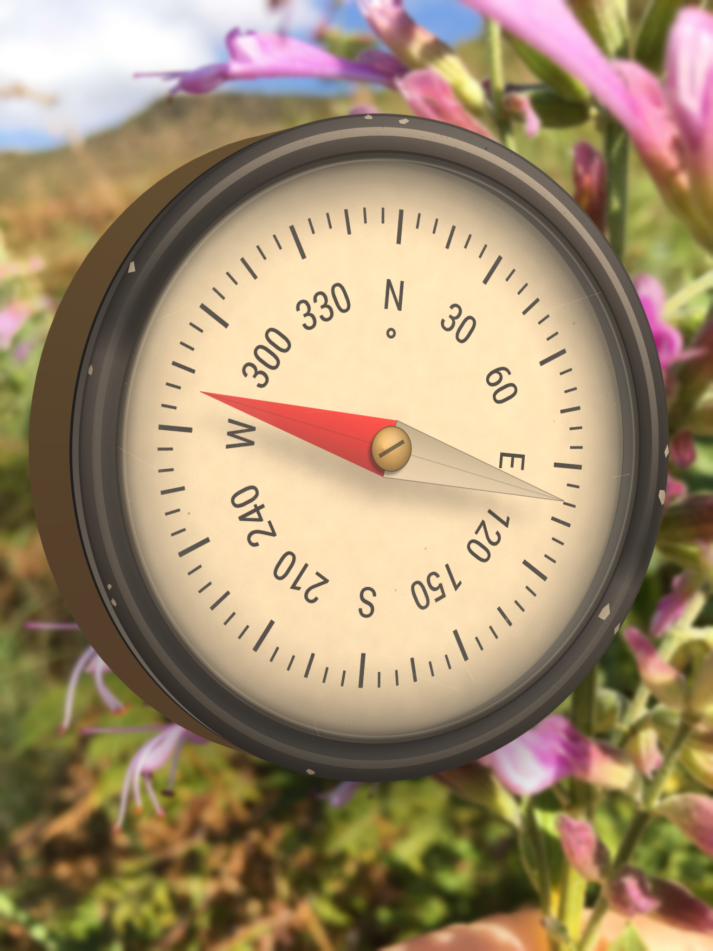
280 °
